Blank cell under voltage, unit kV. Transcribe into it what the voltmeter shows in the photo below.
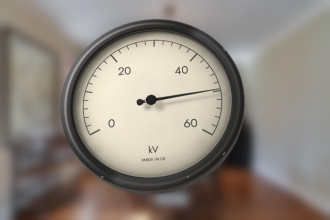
50 kV
